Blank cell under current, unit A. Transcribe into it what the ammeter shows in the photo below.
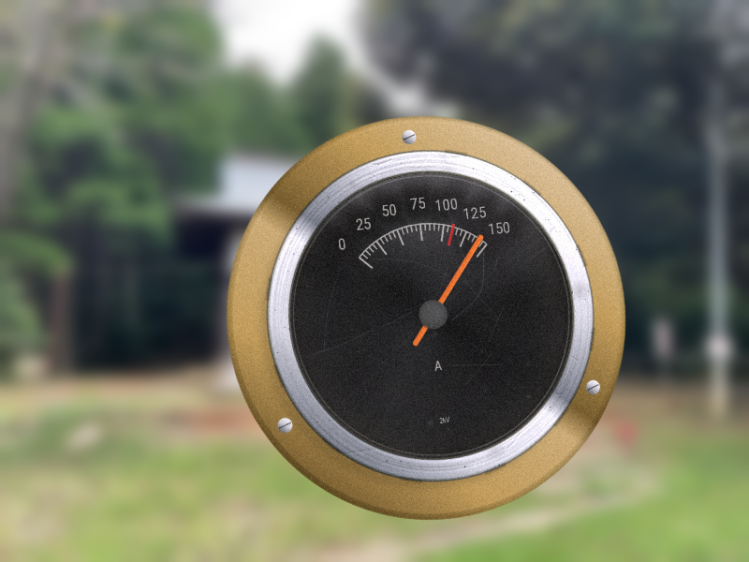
140 A
